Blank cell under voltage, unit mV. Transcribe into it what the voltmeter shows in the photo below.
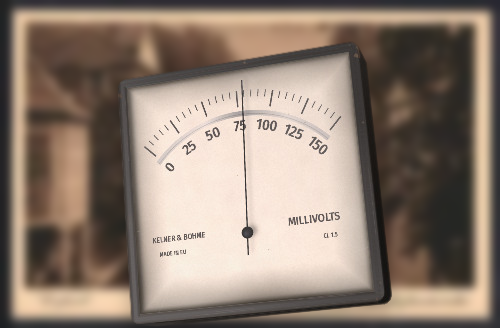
80 mV
